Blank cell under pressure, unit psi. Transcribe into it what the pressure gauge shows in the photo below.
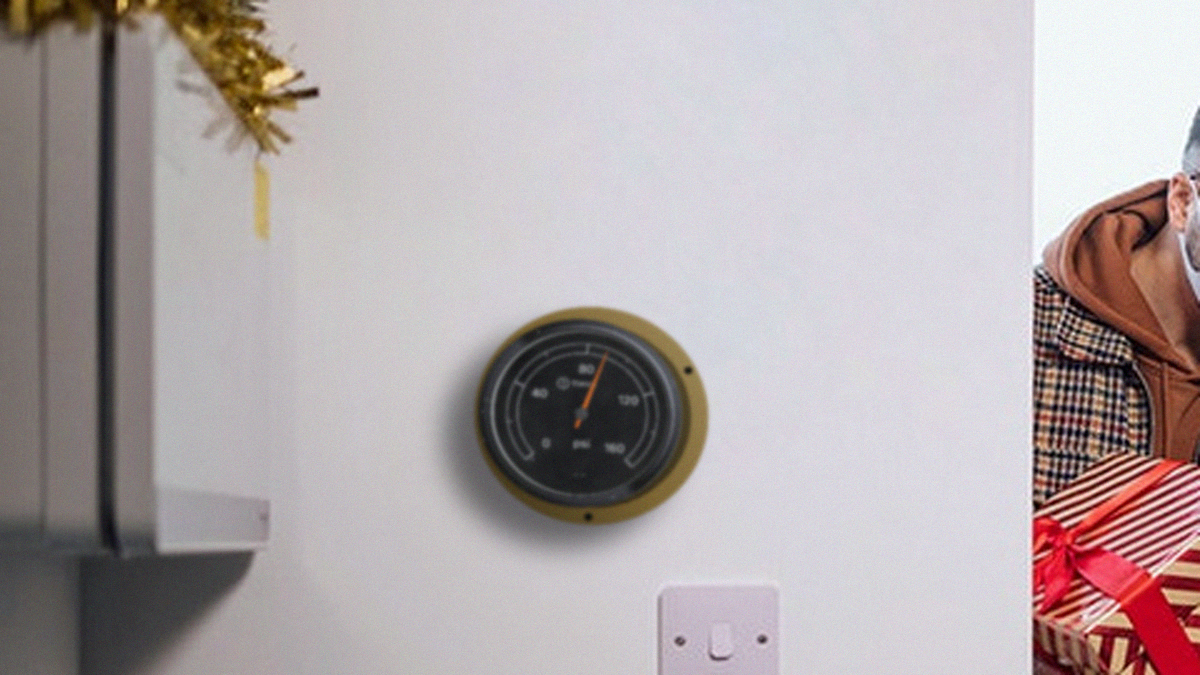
90 psi
